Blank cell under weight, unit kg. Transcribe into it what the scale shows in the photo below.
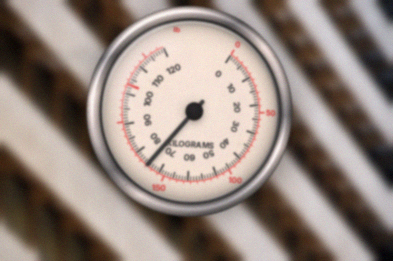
75 kg
